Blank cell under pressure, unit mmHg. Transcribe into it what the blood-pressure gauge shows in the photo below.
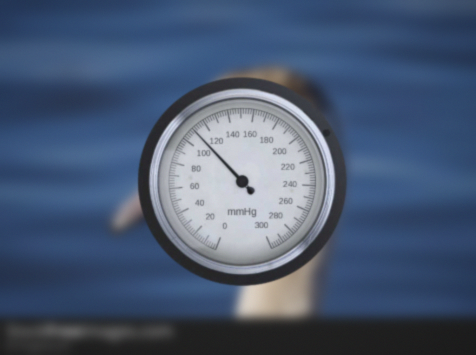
110 mmHg
